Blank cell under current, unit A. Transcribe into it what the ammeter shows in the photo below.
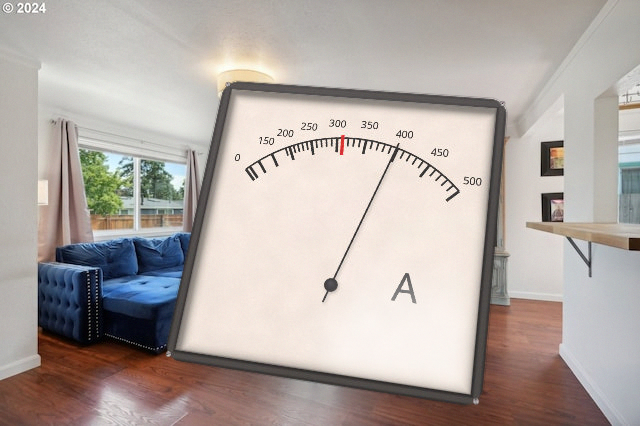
400 A
